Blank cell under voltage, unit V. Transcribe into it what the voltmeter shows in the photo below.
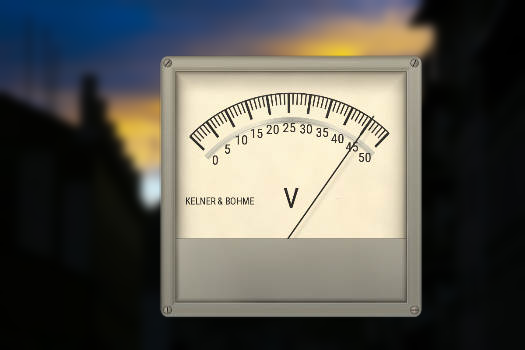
45 V
